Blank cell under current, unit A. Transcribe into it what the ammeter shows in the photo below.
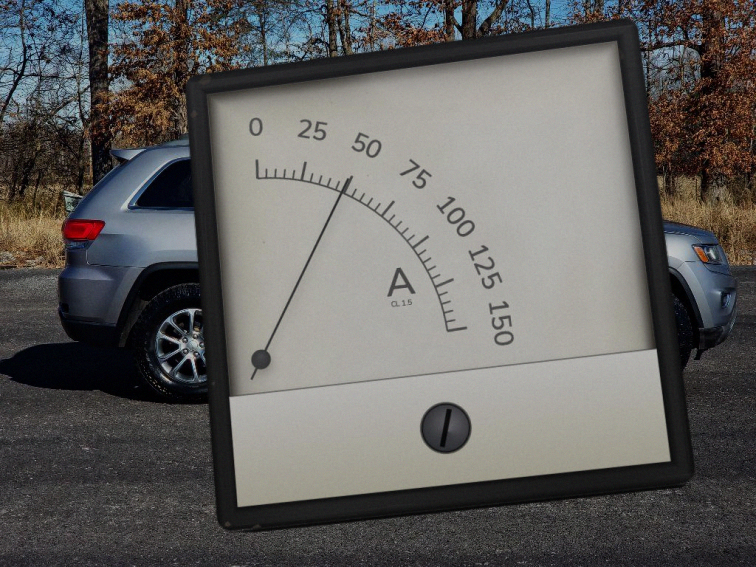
50 A
